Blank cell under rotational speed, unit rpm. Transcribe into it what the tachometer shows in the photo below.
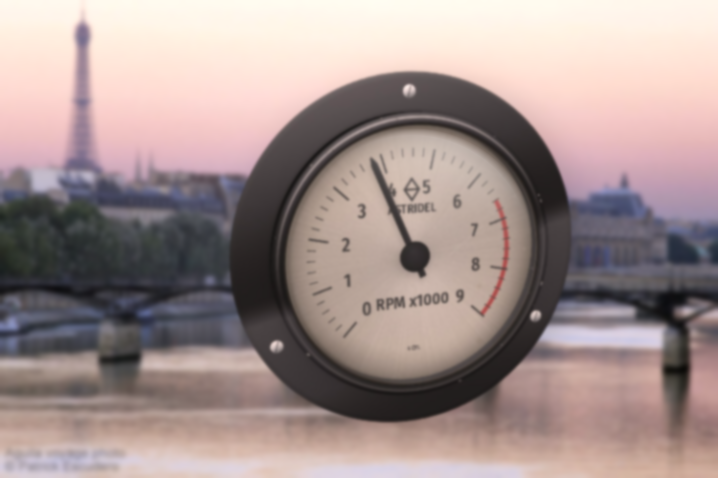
3800 rpm
